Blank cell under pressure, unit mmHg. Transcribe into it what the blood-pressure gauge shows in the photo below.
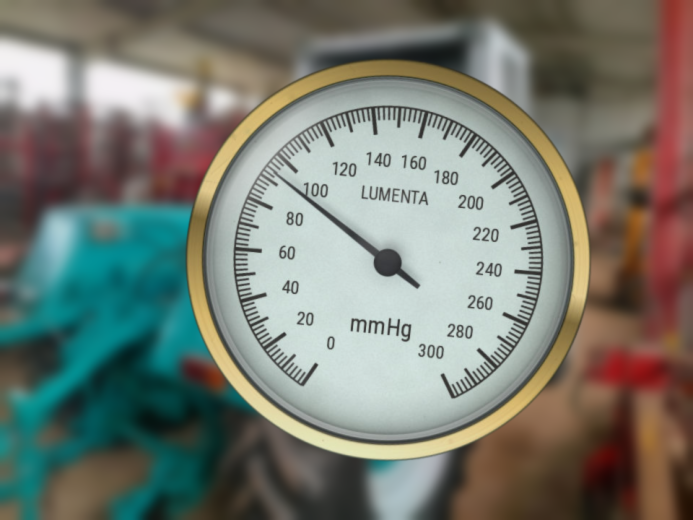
94 mmHg
